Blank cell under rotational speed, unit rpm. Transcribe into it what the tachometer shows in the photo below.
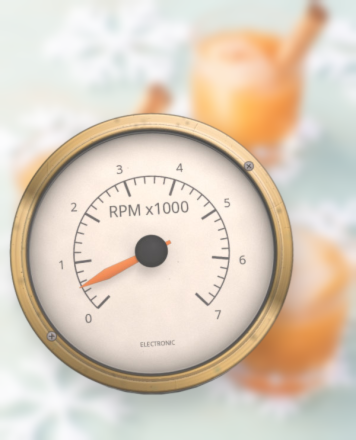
500 rpm
